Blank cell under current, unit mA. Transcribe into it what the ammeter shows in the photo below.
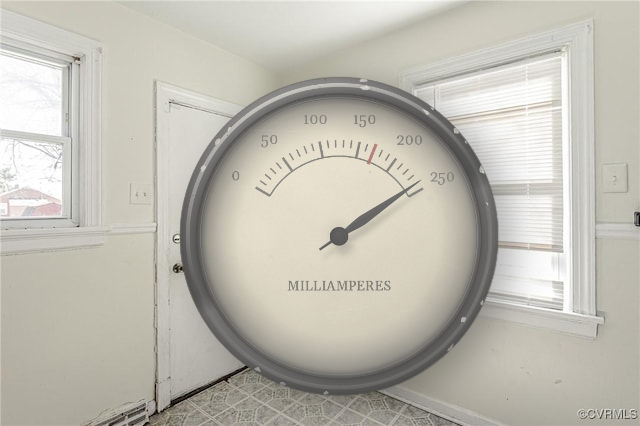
240 mA
